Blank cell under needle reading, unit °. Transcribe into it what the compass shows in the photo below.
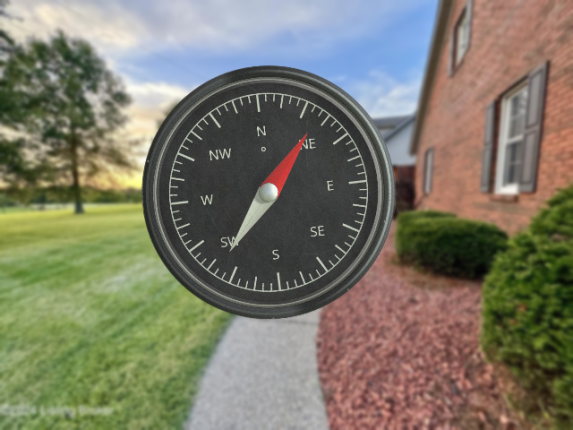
40 °
